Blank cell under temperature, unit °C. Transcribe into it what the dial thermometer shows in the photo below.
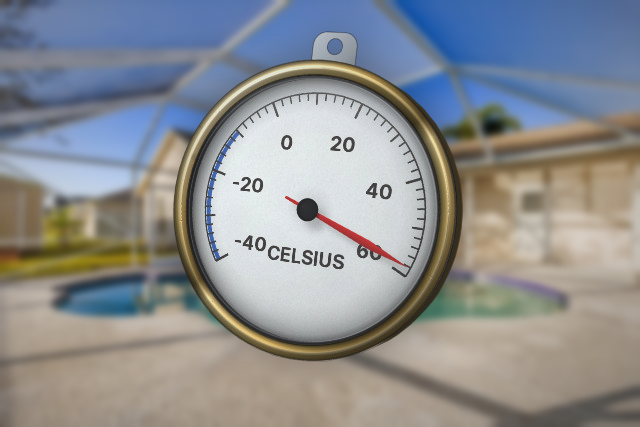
58 °C
